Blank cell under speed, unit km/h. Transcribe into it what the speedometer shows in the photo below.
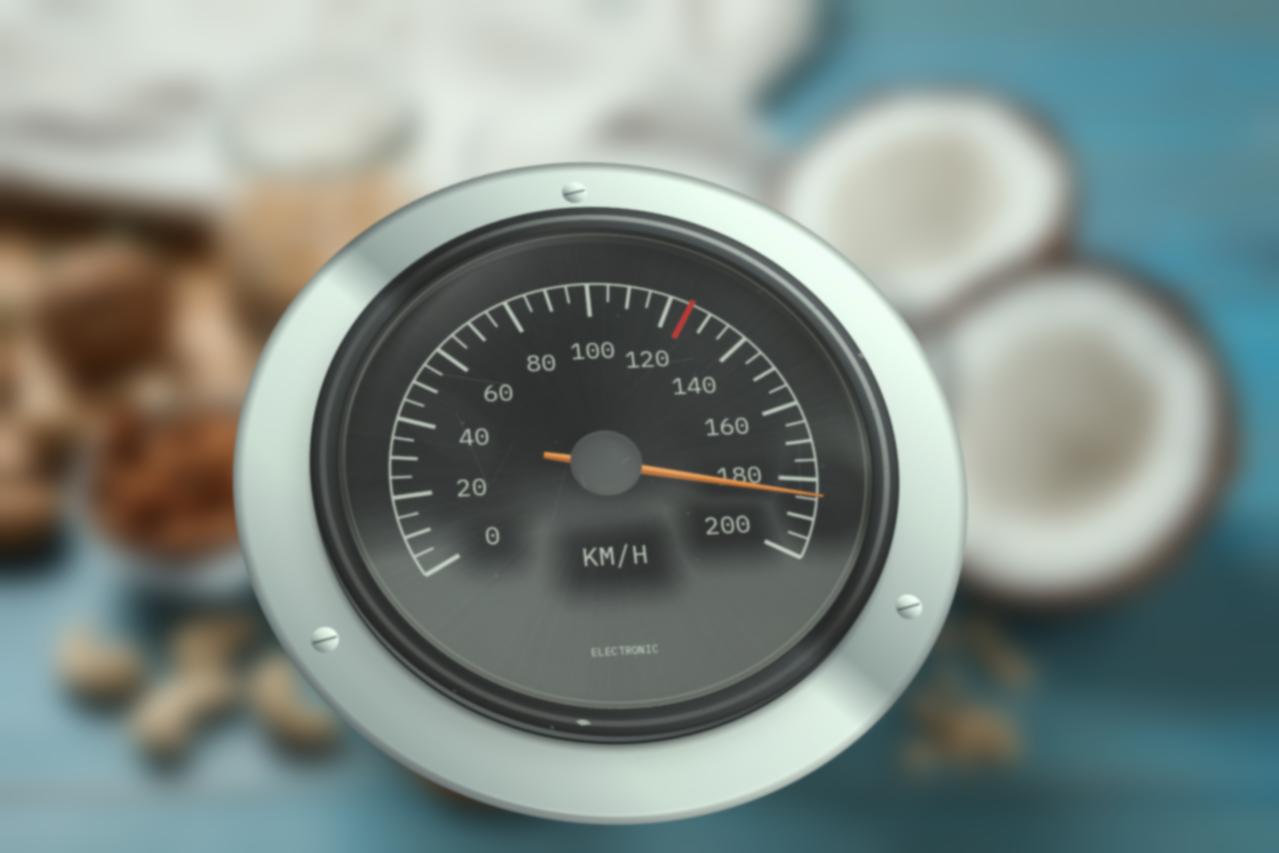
185 km/h
